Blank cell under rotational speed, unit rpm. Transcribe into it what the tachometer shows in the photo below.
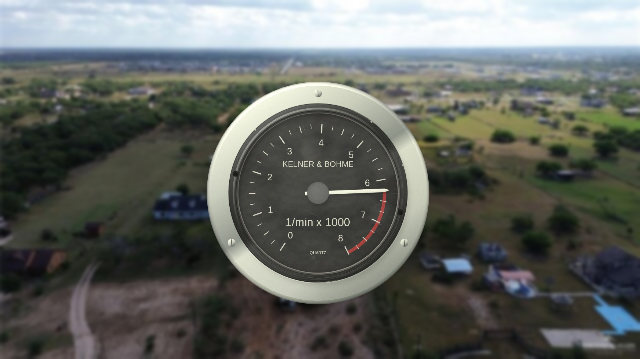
6250 rpm
